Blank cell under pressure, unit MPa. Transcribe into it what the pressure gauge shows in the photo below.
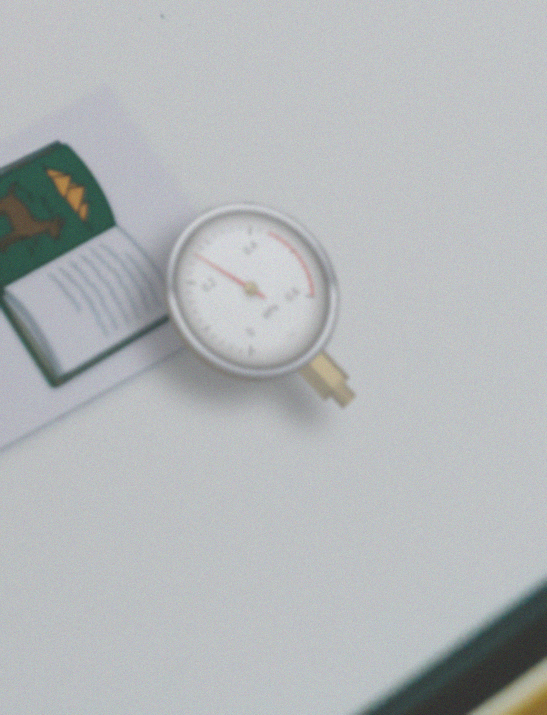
0.26 MPa
